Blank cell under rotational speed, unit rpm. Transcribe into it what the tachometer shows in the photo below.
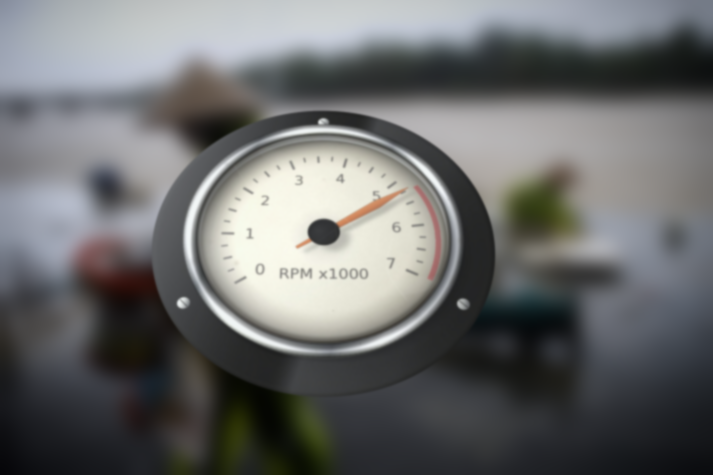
5250 rpm
